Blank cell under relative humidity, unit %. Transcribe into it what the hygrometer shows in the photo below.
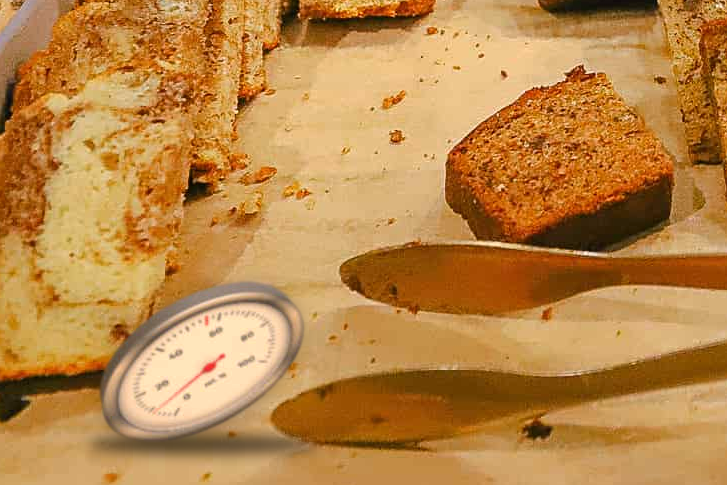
10 %
